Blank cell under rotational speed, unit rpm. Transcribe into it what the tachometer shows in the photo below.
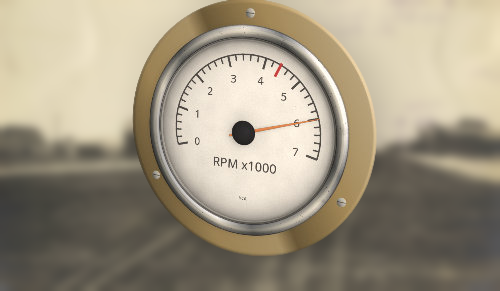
6000 rpm
